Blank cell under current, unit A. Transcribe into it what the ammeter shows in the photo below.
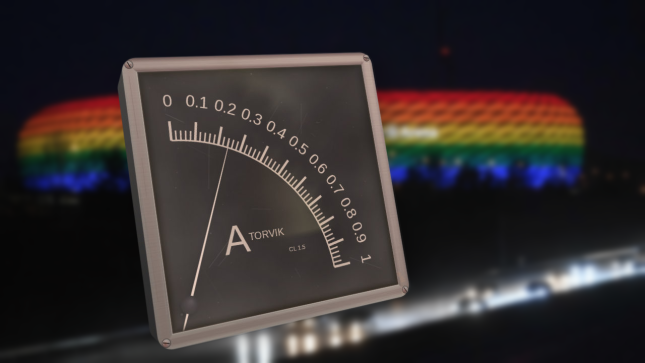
0.24 A
